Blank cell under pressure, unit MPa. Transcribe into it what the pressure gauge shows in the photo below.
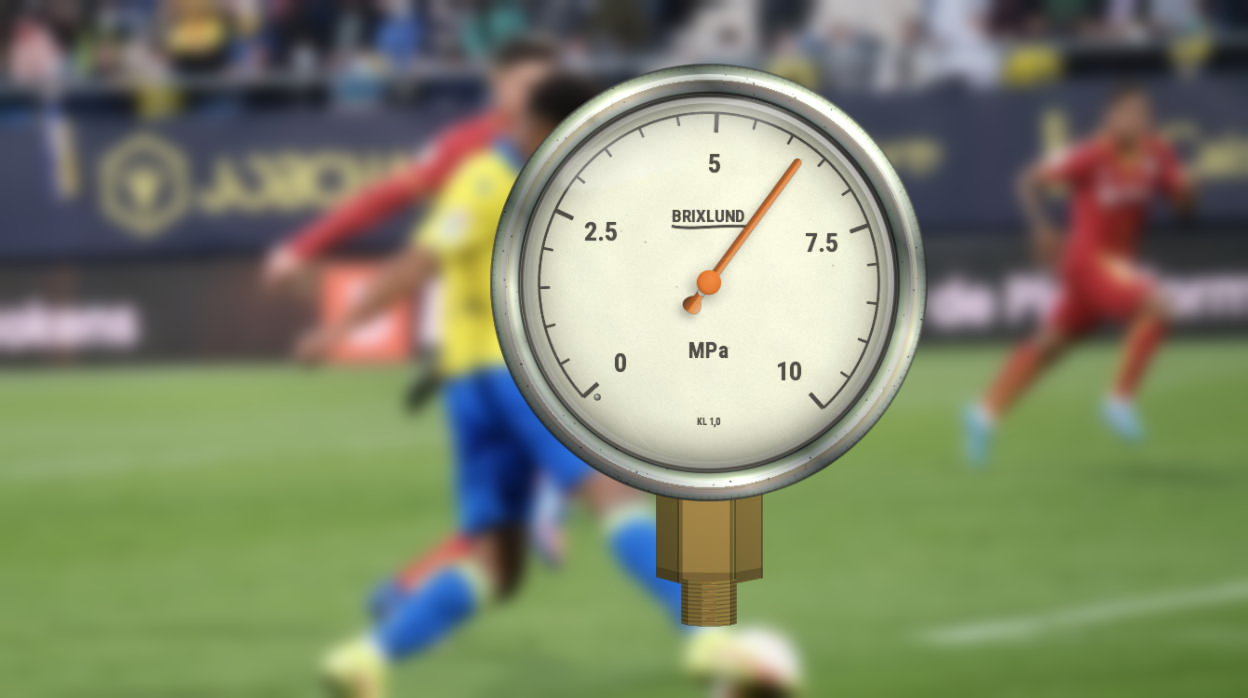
6.25 MPa
